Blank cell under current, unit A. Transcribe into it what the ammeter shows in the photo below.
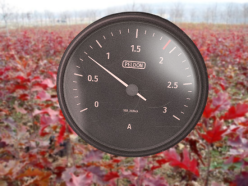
0.8 A
